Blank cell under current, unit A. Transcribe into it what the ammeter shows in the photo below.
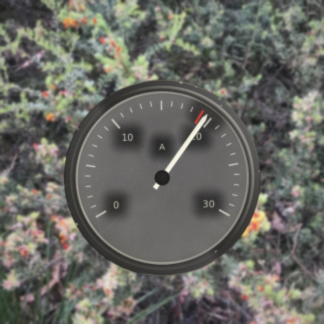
19.5 A
